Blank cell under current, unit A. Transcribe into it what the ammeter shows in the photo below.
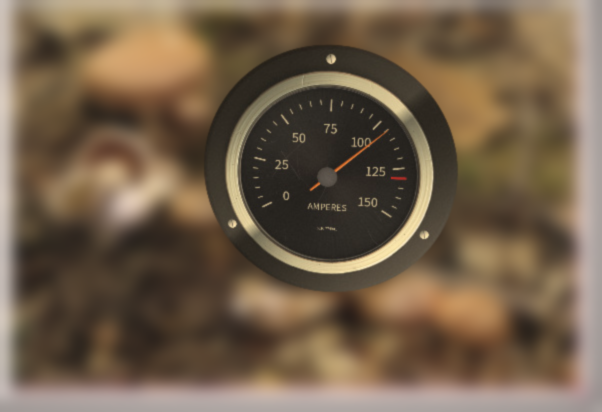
105 A
